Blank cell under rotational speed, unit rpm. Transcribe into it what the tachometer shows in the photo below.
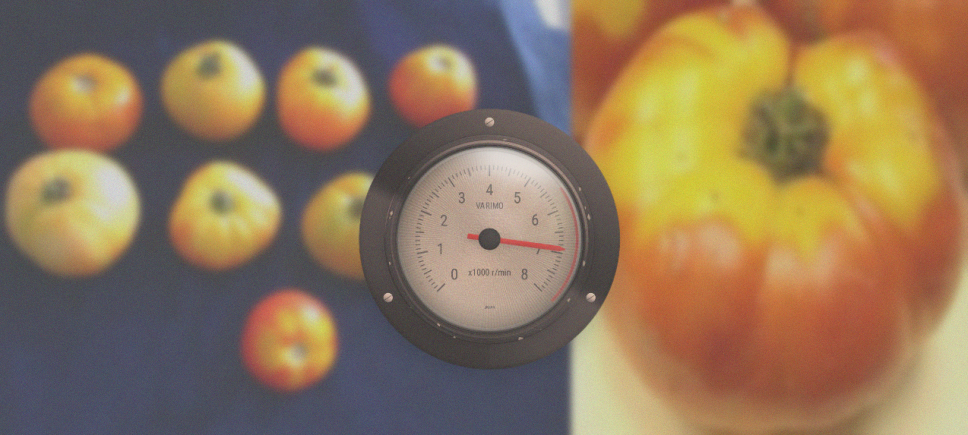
6900 rpm
